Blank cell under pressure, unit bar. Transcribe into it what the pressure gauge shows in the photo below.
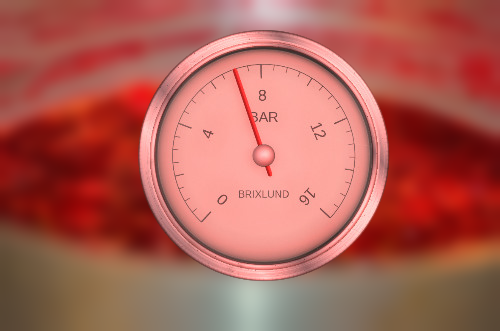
7 bar
